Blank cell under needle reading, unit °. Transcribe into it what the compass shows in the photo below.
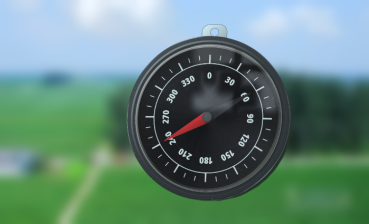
240 °
